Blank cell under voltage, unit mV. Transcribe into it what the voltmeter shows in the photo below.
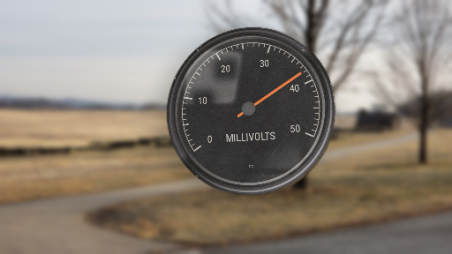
38 mV
